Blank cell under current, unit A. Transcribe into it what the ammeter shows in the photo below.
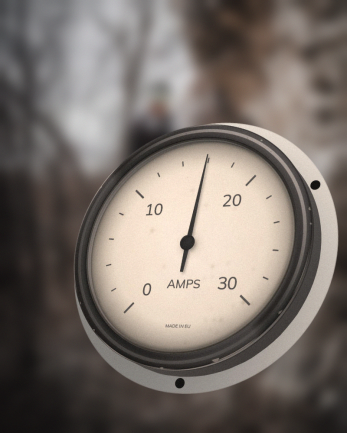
16 A
